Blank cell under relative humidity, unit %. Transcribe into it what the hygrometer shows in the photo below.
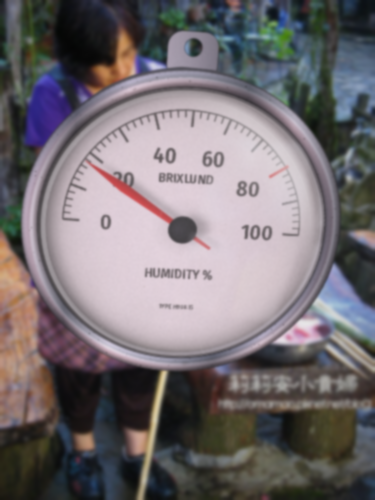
18 %
